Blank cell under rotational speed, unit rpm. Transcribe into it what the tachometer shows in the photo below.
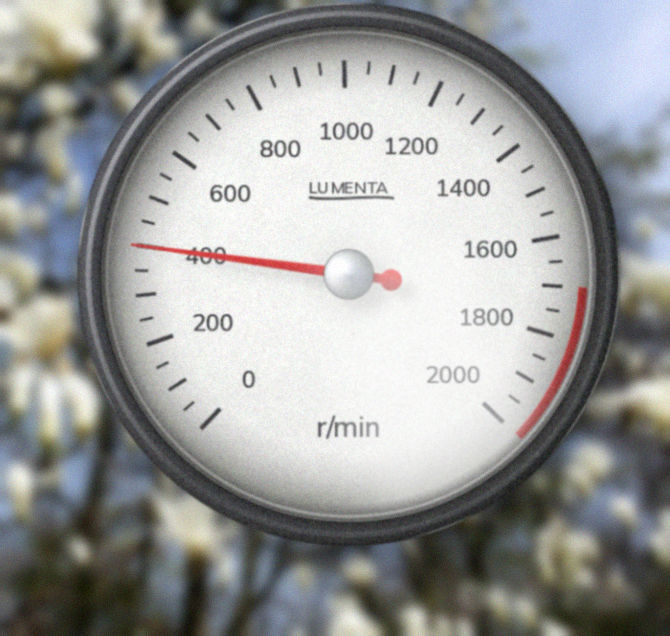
400 rpm
